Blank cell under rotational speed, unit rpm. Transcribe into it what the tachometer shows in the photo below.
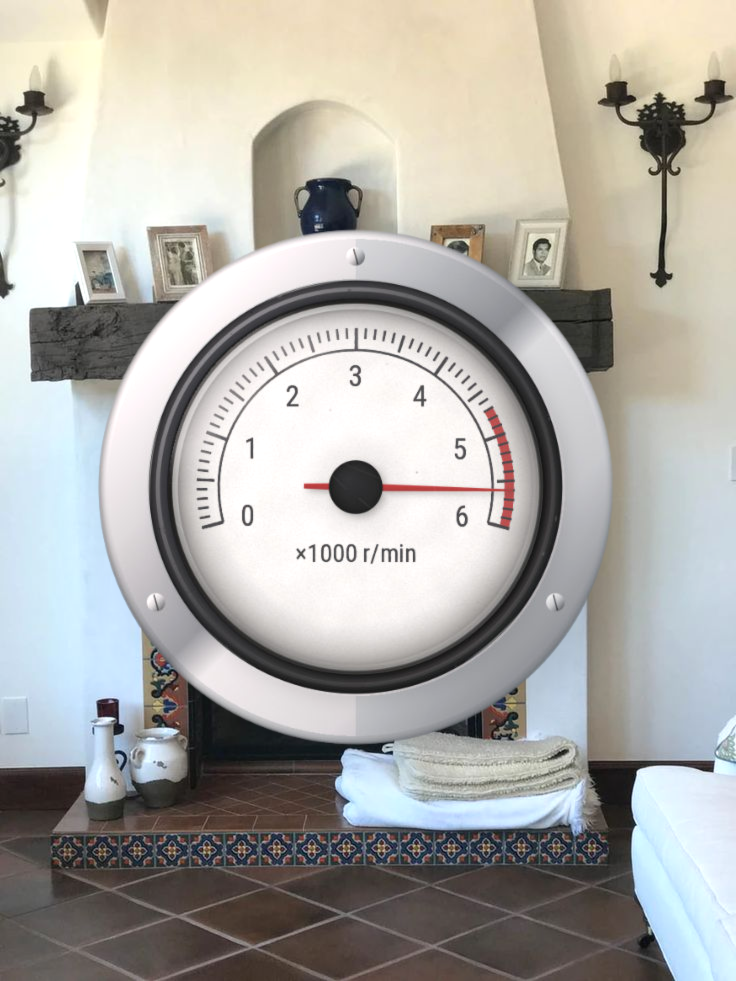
5600 rpm
